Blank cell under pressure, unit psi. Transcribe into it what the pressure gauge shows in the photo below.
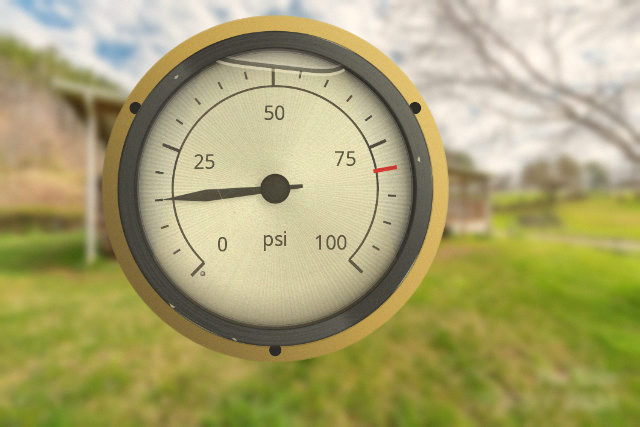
15 psi
